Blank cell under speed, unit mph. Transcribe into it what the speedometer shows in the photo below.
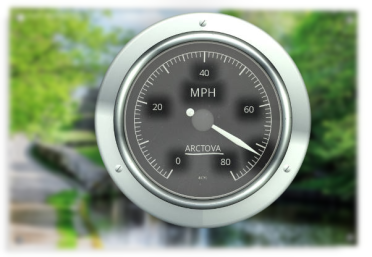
72 mph
